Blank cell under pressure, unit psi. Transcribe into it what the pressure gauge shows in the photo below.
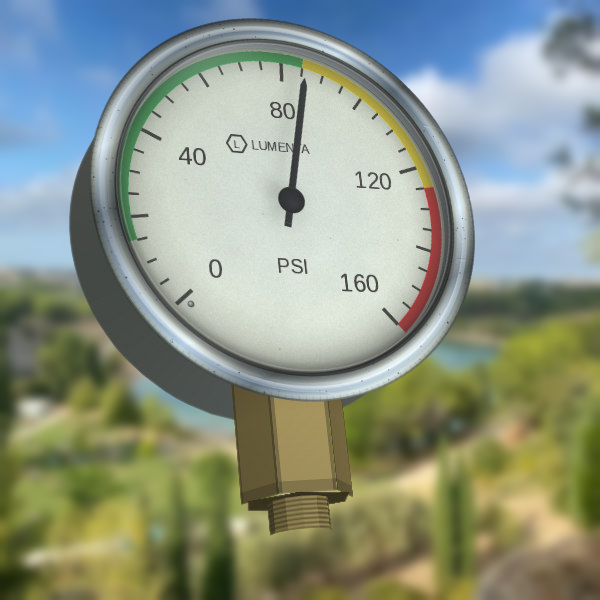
85 psi
